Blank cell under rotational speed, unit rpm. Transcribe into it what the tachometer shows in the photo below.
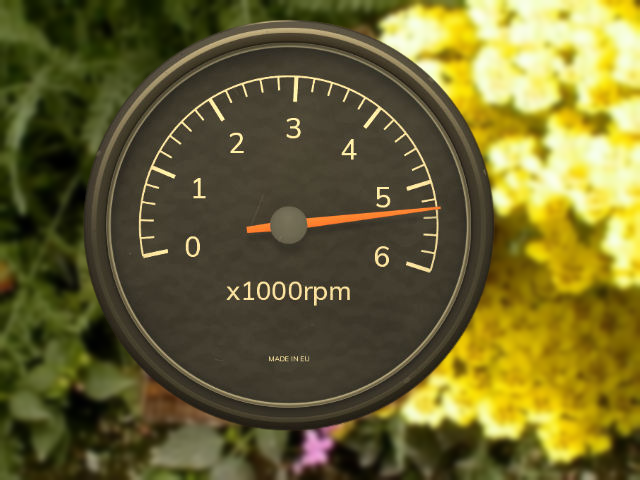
5300 rpm
